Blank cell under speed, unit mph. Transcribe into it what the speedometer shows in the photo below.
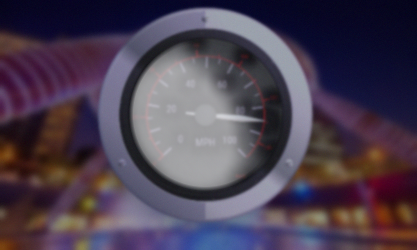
85 mph
